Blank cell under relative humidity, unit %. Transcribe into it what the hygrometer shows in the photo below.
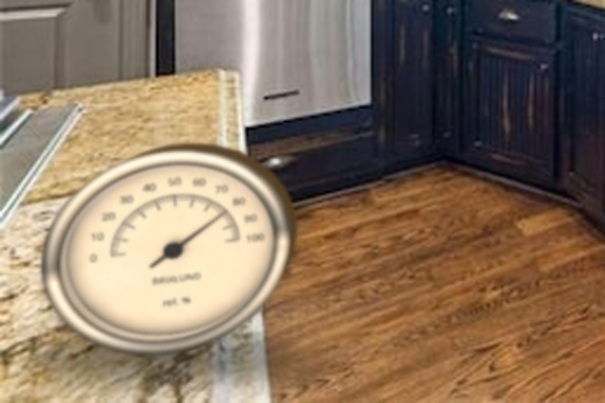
80 %
